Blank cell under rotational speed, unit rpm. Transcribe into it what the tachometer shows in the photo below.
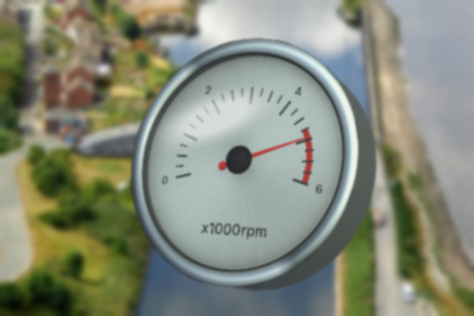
5000 rpm
